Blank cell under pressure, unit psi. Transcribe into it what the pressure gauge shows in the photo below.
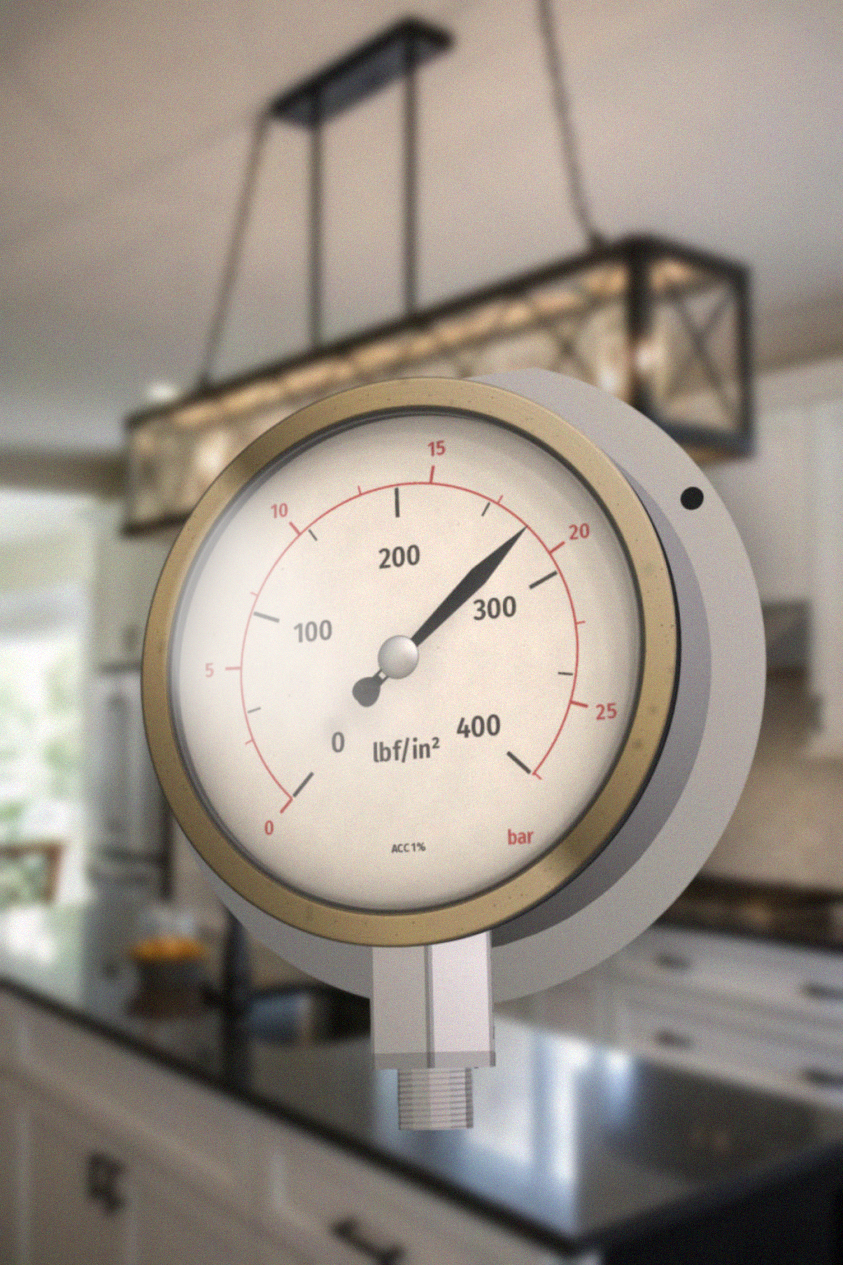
275 psi
